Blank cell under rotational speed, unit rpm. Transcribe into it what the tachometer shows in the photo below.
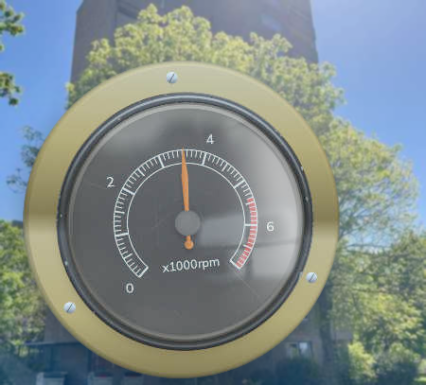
3500 rpm
